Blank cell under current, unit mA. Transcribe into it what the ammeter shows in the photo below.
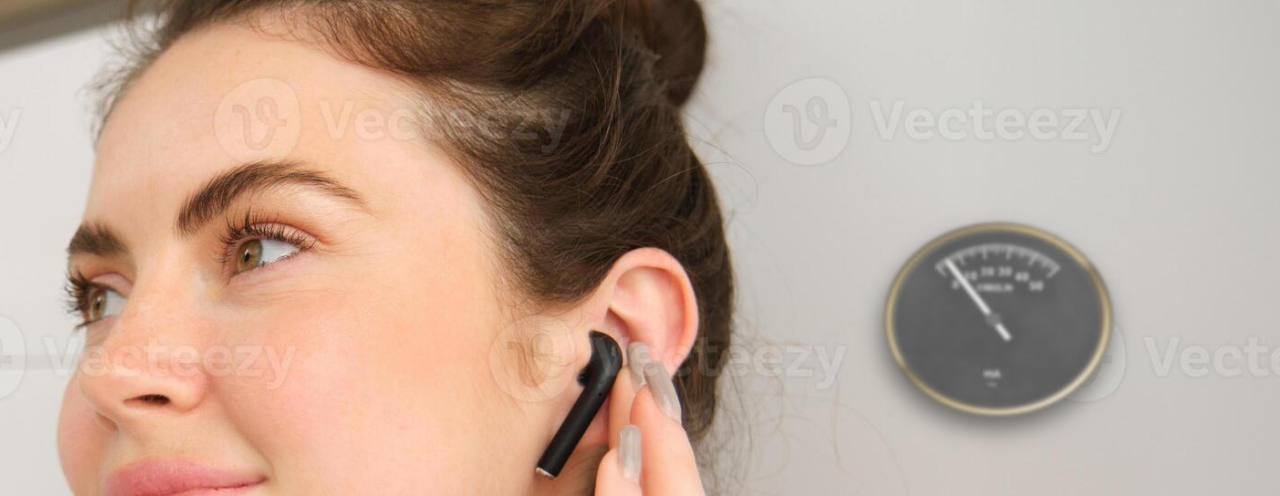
5 mA
